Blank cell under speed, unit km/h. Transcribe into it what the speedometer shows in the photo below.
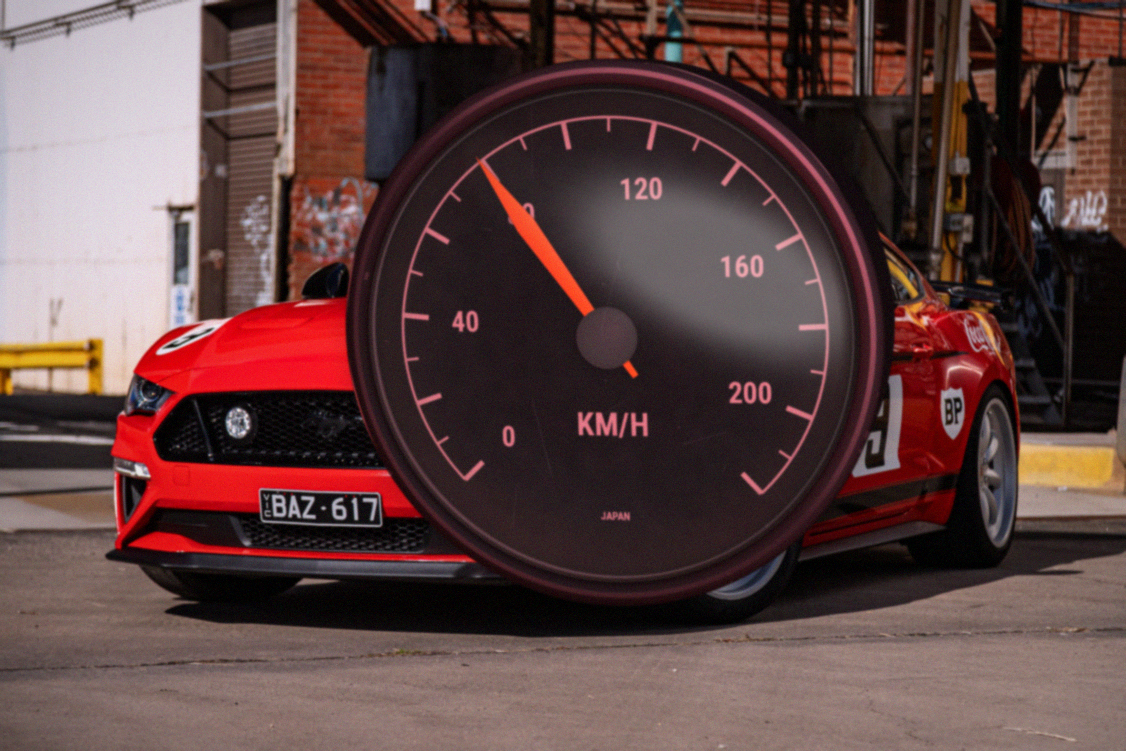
80 km/h
